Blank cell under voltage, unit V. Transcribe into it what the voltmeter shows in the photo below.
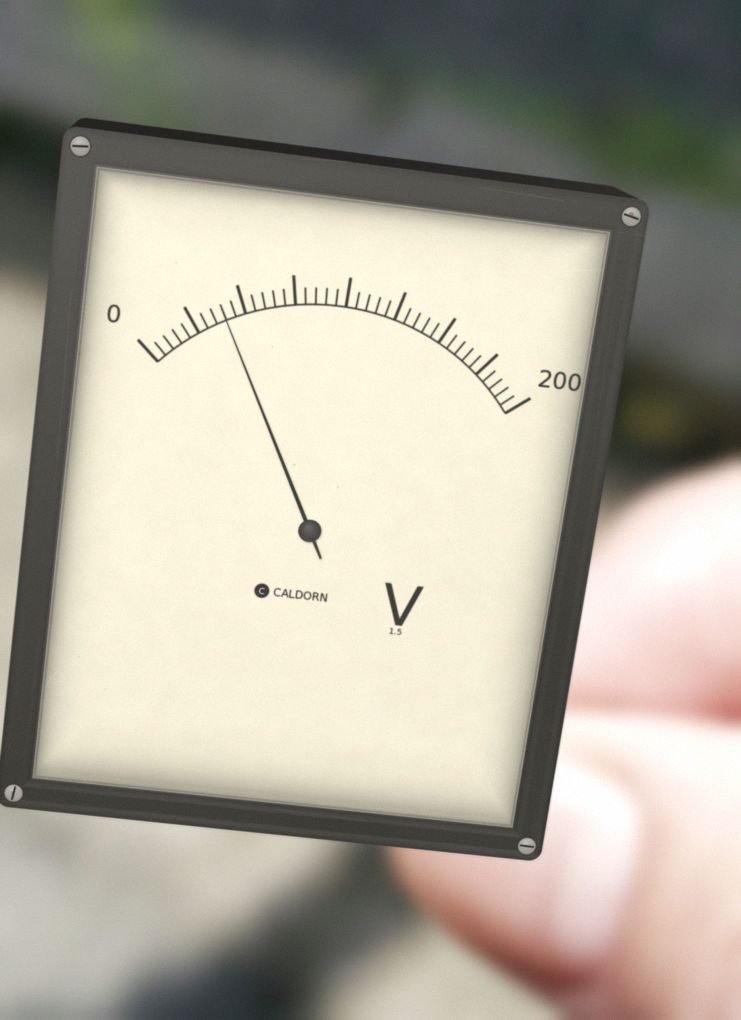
40 V
